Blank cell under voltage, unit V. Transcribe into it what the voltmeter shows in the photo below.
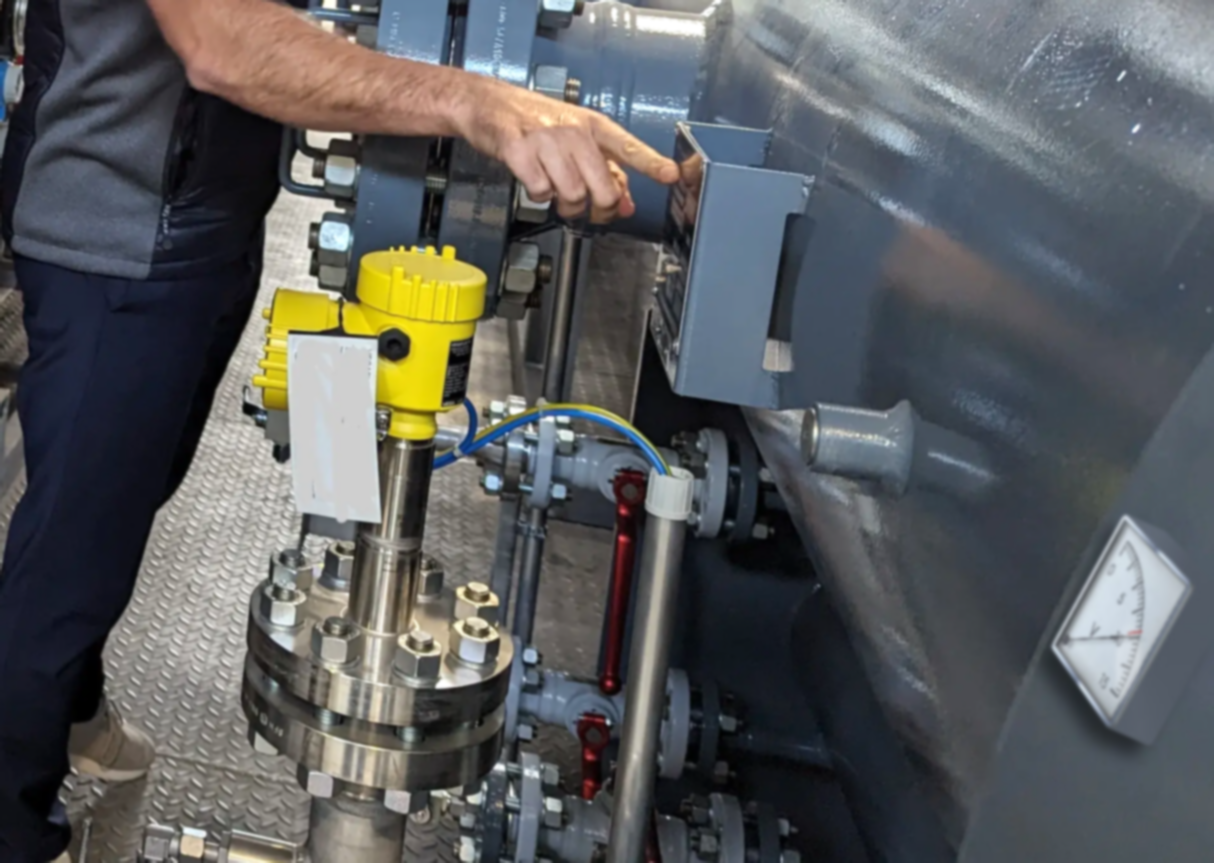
10 V
